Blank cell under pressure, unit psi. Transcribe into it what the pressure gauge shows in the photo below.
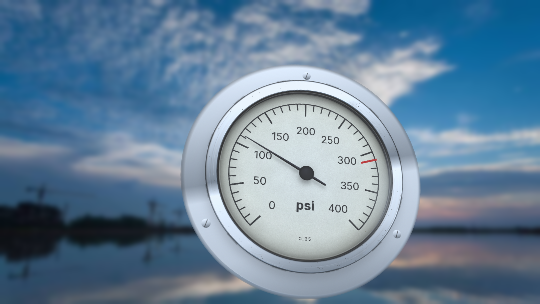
110 psi
